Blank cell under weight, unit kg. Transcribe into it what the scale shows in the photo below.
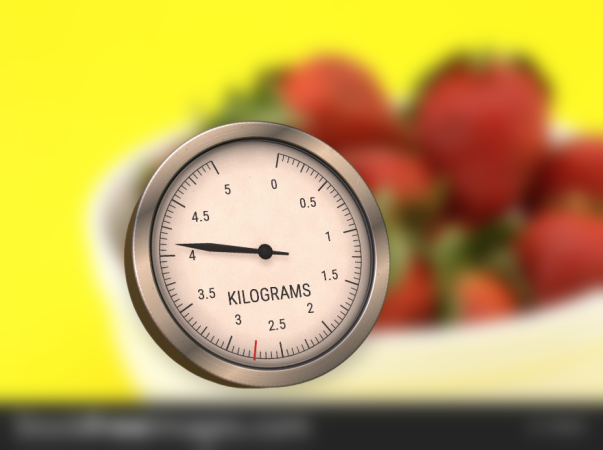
4.1 kg
